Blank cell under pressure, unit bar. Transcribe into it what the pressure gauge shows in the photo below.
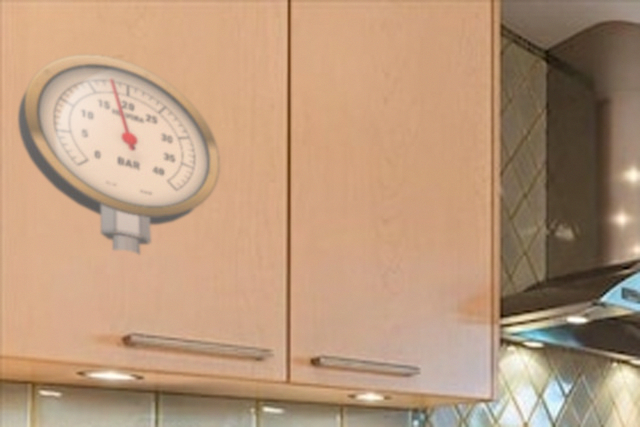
18 bar
